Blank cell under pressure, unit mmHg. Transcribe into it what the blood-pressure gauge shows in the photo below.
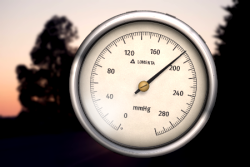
190 mmHg
